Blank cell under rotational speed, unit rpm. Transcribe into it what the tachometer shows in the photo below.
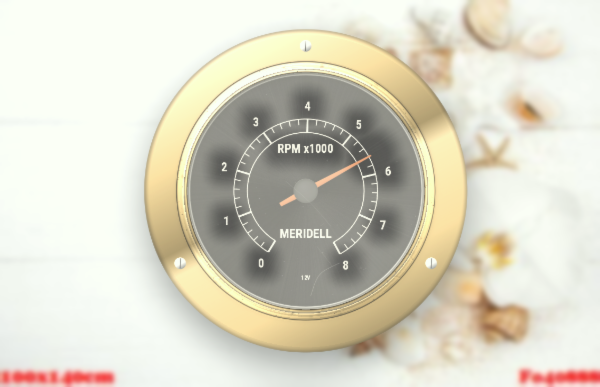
5600 rpm
